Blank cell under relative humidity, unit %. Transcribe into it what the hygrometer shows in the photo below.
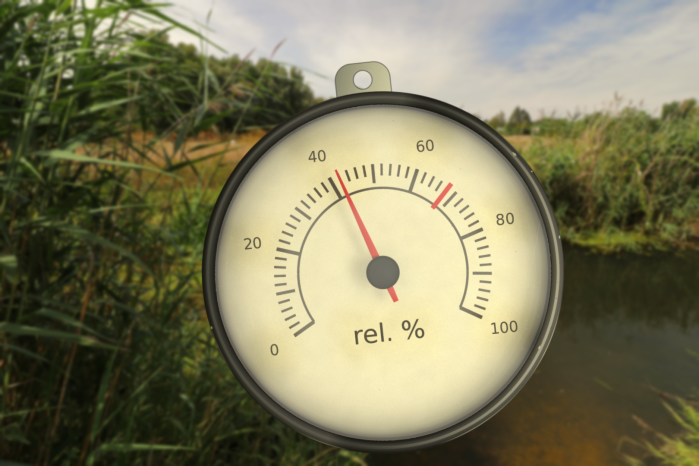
42 %
